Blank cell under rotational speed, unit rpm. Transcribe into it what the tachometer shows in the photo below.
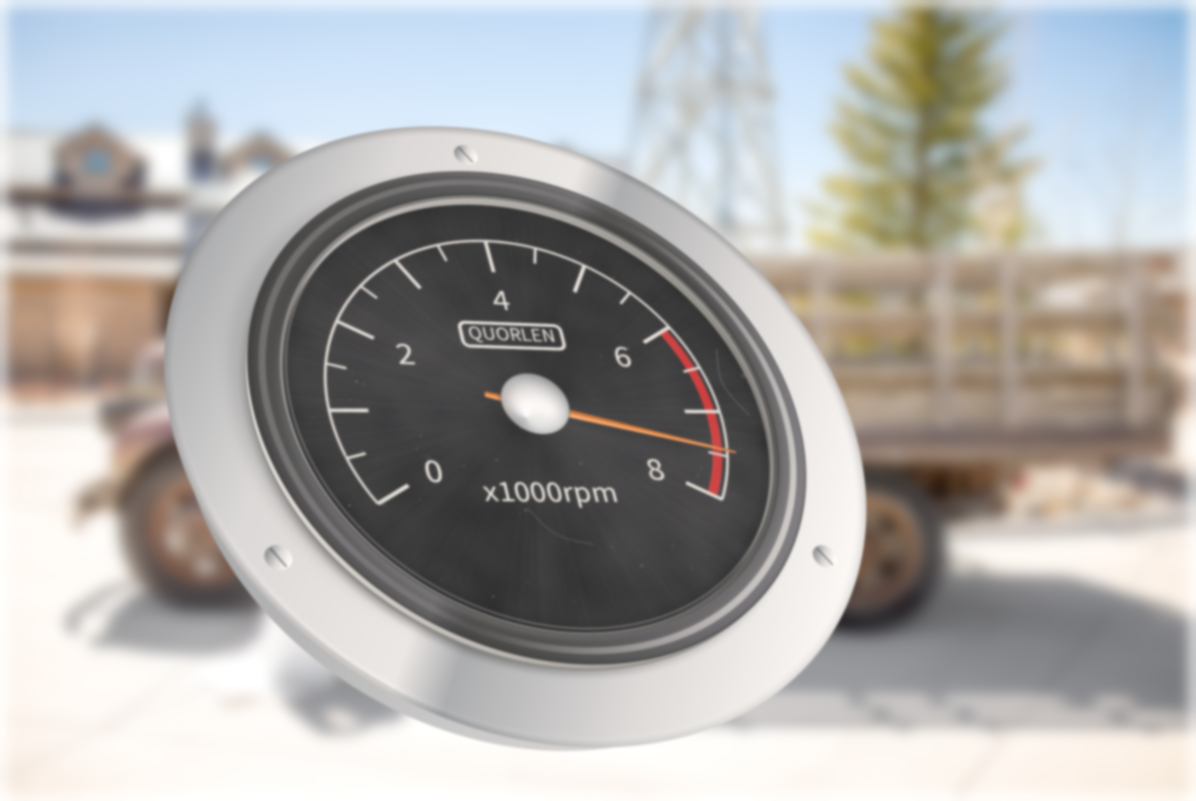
7500 rpm
